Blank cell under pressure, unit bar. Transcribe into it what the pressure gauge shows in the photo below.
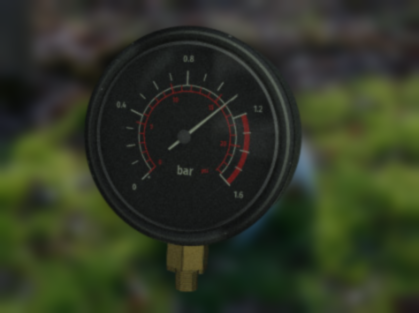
1.1 bar
